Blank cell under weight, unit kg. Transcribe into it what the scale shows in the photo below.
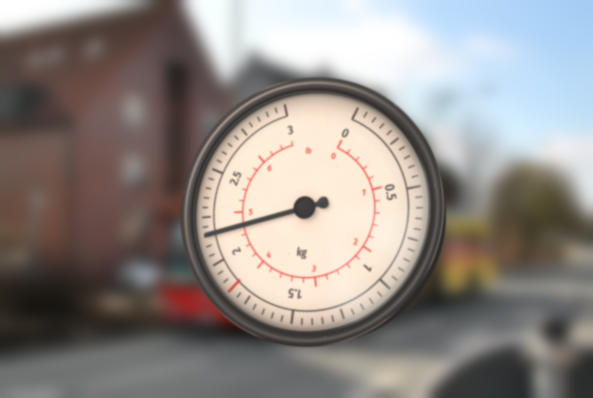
2.15 kg
